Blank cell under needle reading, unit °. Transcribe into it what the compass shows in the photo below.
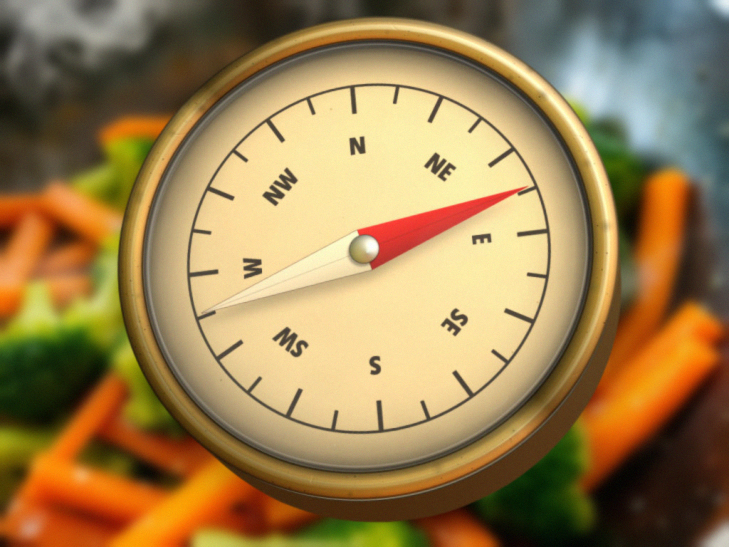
75 °
